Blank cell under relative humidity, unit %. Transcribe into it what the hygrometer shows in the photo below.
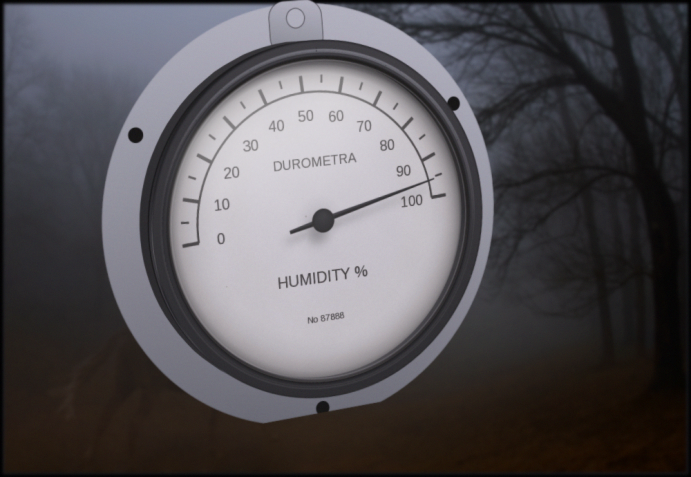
95 %
